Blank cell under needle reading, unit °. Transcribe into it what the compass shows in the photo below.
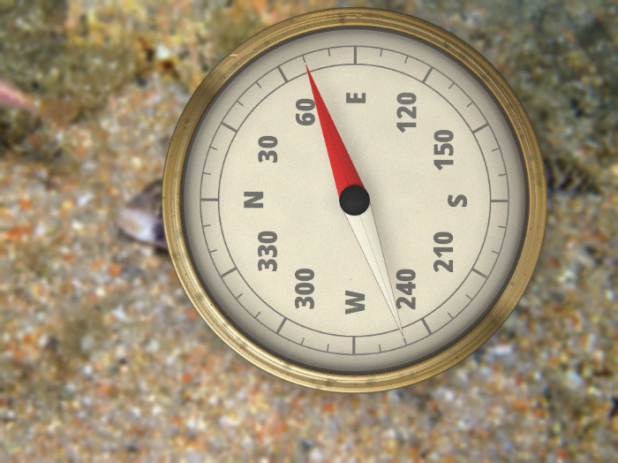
70 °
